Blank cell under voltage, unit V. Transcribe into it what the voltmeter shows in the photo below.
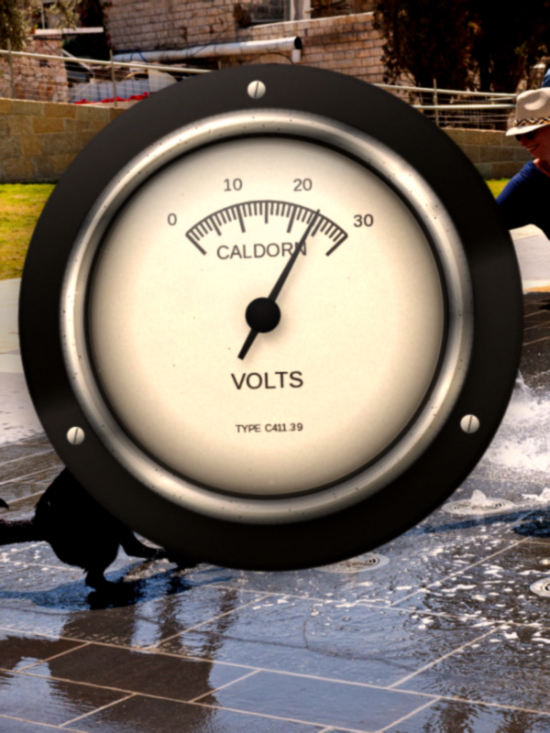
24 V
